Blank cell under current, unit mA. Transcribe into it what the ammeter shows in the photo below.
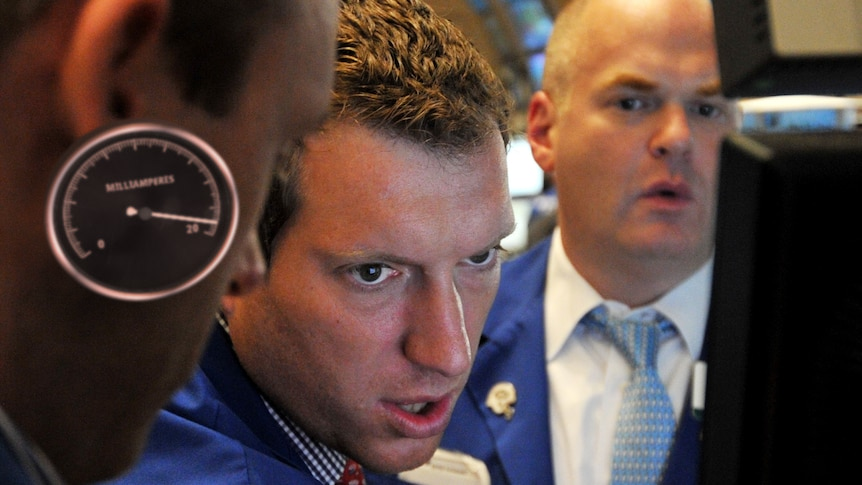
19 mA
